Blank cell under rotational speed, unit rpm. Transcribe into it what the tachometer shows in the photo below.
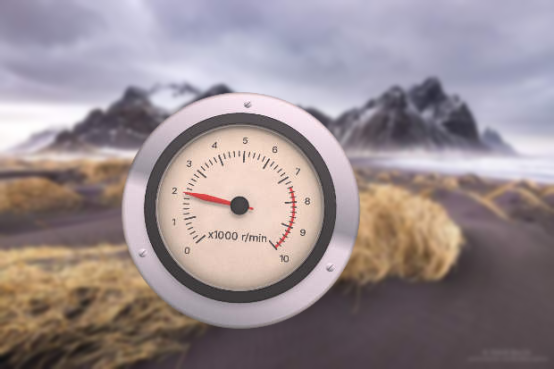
2000 rpm
